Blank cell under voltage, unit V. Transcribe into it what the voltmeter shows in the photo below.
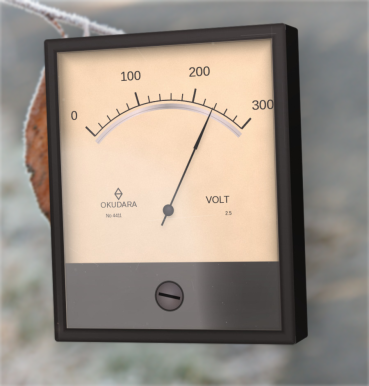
240 V
